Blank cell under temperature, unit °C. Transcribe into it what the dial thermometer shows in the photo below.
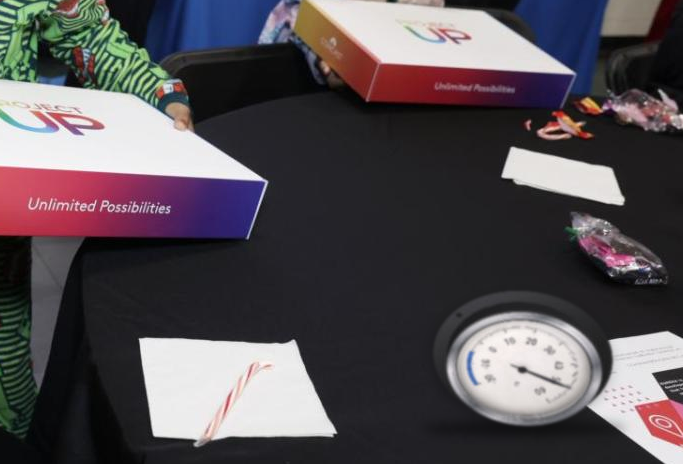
50 °C
